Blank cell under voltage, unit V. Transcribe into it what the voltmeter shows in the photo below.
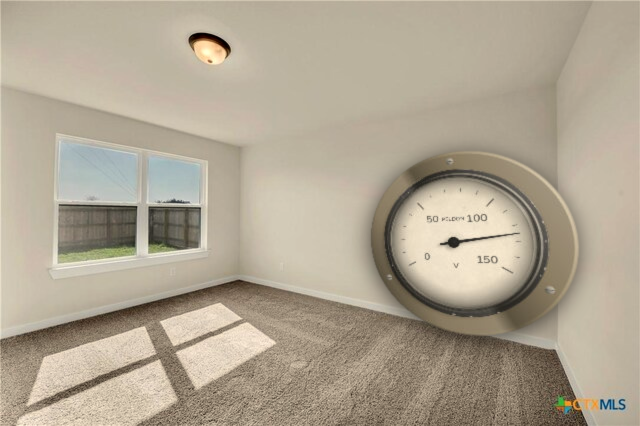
125 V
